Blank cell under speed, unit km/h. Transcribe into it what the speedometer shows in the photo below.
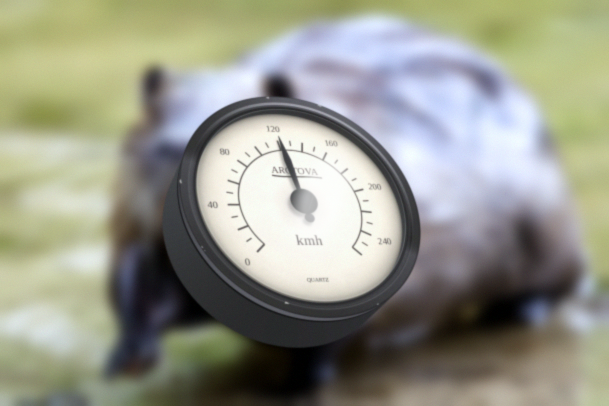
120 km/h
